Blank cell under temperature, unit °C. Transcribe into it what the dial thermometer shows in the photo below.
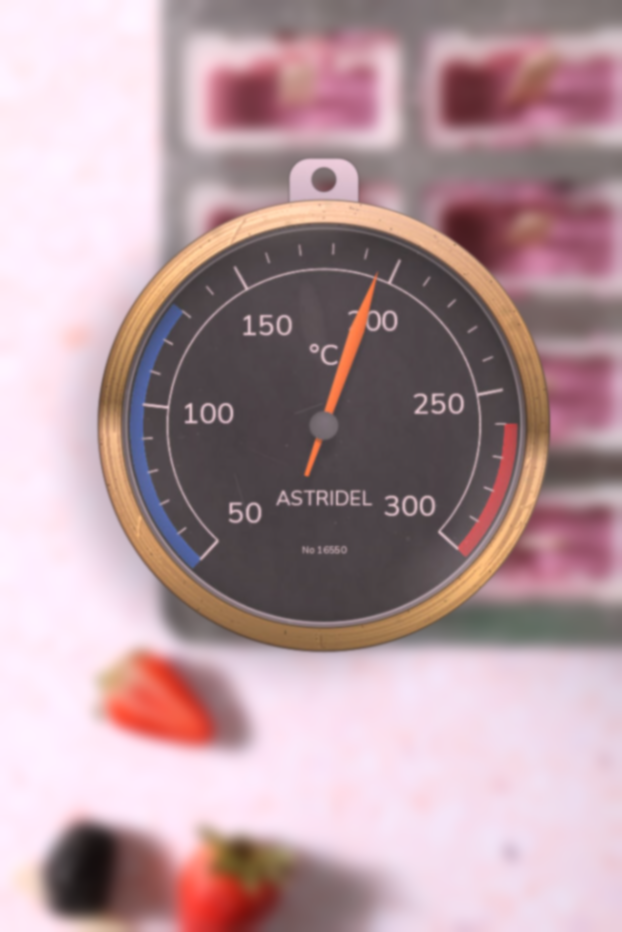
195 °C
